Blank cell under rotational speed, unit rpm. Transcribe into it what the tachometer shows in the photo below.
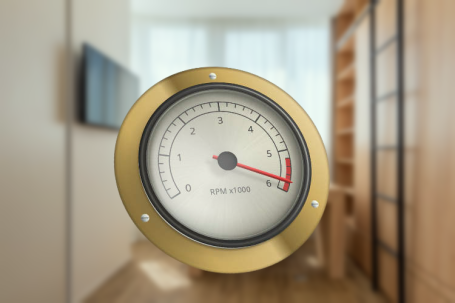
5800 rpm
